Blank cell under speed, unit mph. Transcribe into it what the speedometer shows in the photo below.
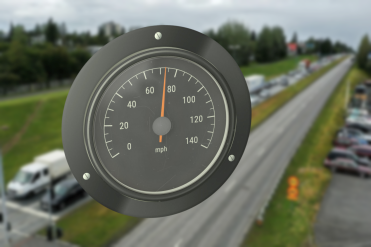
72.5 mph
